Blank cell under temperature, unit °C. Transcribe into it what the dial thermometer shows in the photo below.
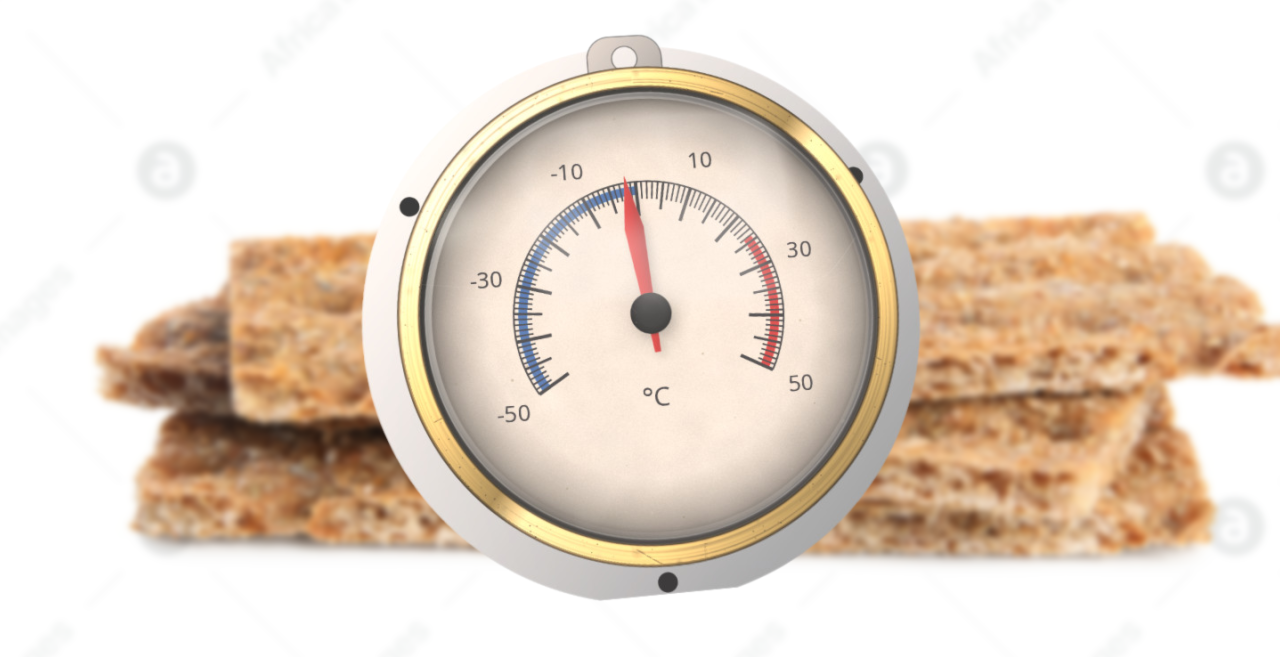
-2 °C
